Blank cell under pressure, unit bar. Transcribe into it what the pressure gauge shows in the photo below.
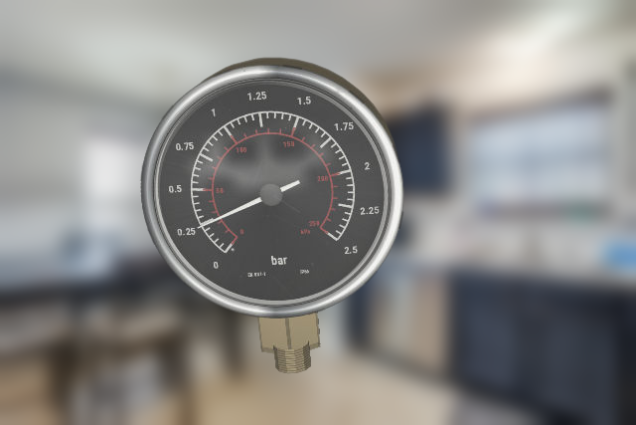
0.25 bar
